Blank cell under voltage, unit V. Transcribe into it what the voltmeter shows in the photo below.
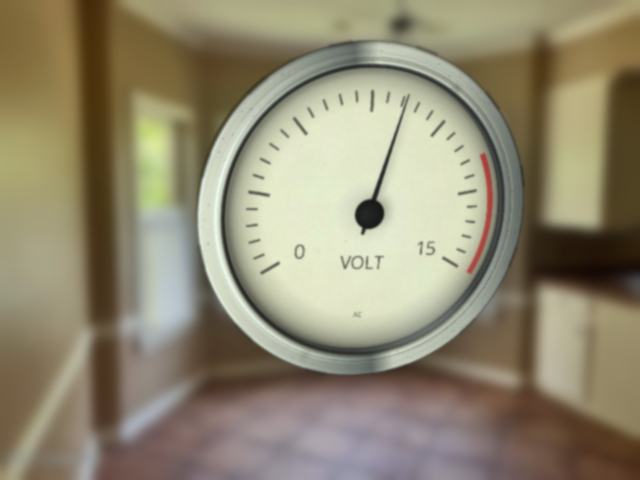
8.5 V
